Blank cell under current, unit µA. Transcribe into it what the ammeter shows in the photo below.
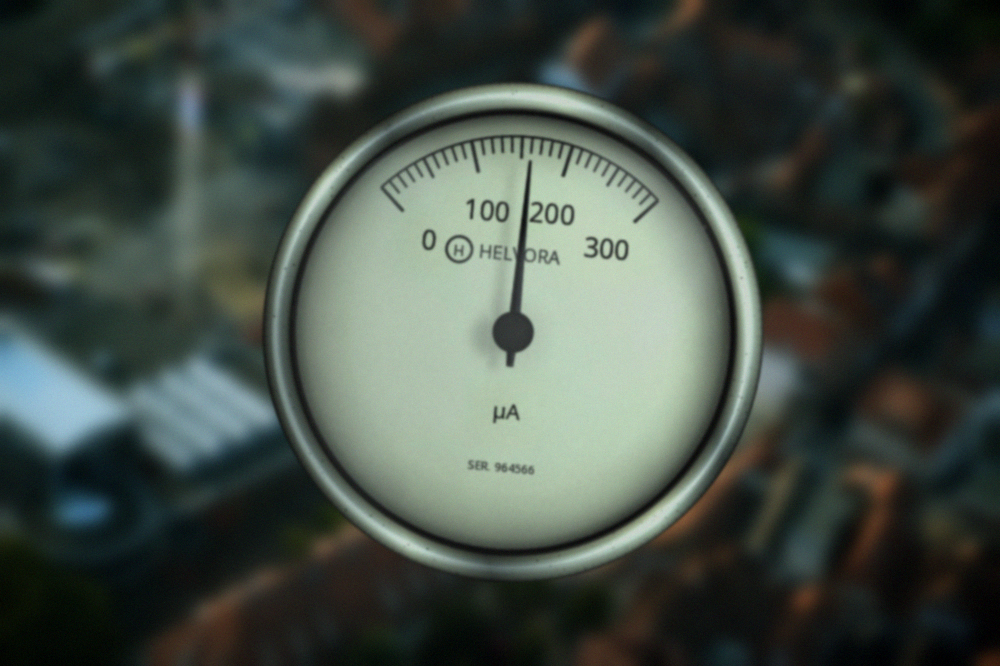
160 µA
